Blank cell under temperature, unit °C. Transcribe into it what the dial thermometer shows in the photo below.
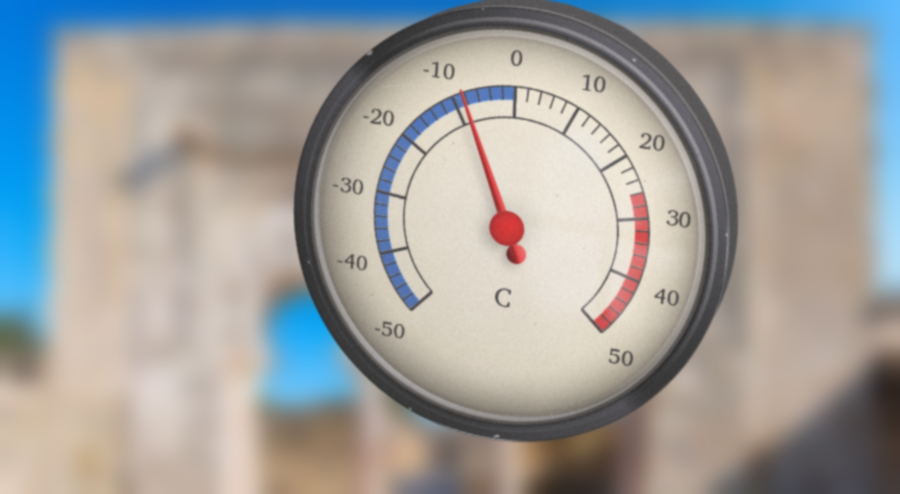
-8 °C
